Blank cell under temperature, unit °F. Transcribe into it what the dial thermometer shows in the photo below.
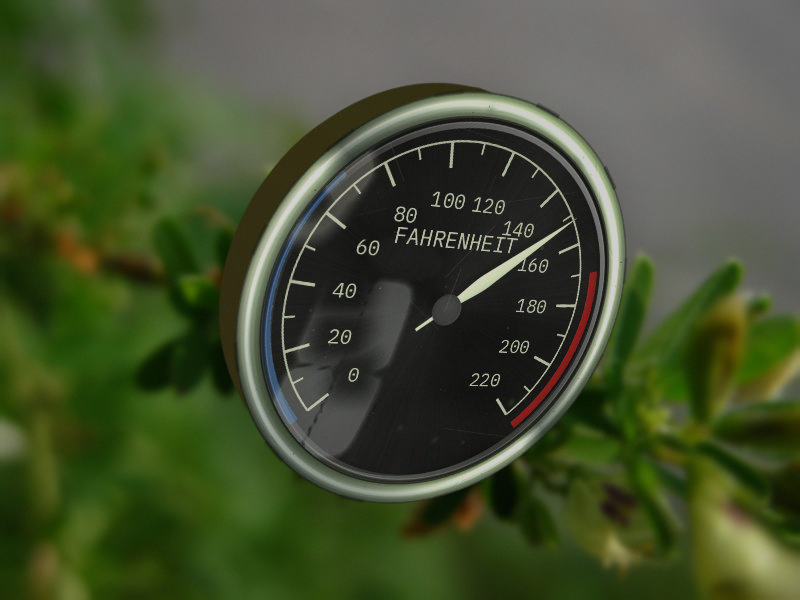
150 °F
